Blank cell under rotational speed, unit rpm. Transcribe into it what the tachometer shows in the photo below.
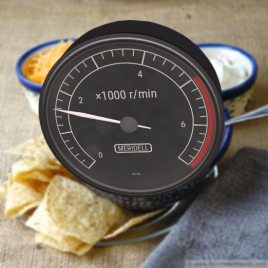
1600 rpm
